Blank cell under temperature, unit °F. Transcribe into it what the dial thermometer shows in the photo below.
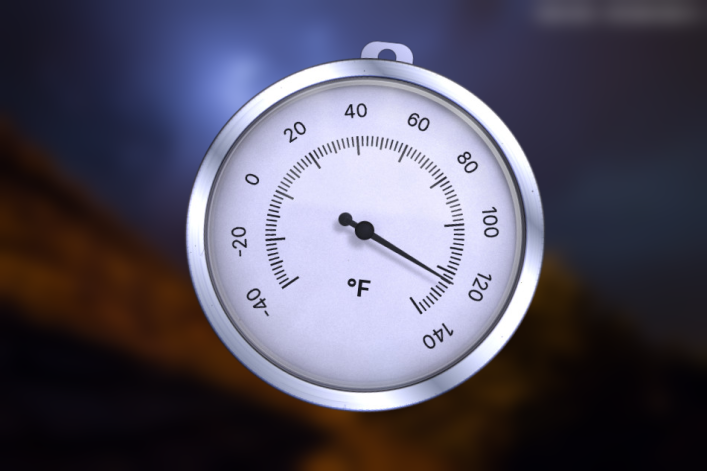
124 °F
